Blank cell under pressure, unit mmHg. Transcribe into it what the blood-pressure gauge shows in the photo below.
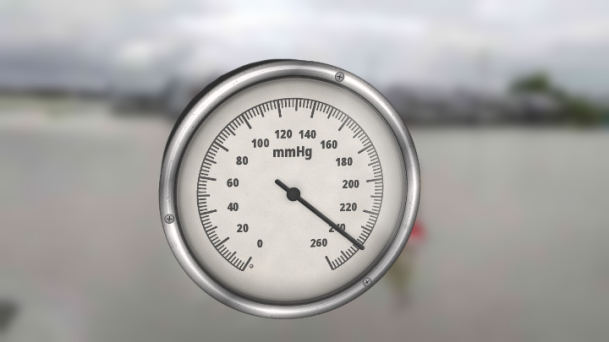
240 mmHg
